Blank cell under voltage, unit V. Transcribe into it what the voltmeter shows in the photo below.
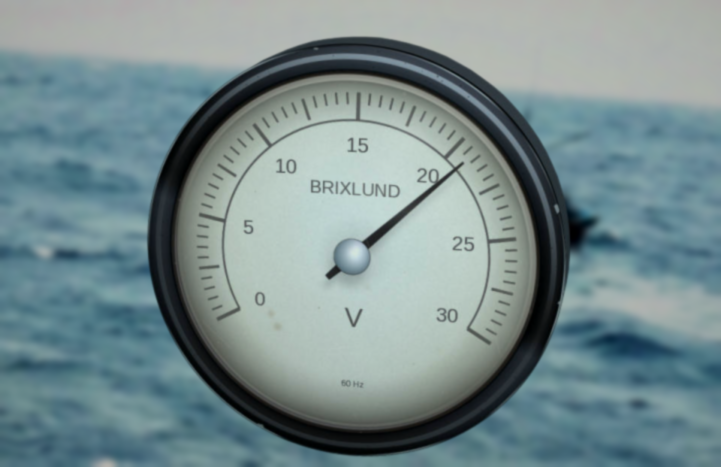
20.75 V
